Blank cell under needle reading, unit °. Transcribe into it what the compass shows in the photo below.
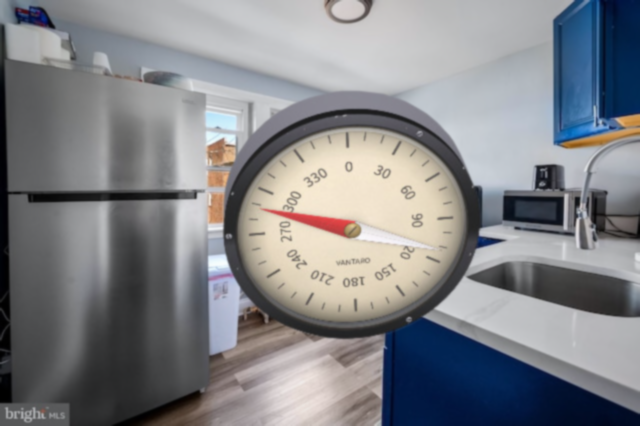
290 °
